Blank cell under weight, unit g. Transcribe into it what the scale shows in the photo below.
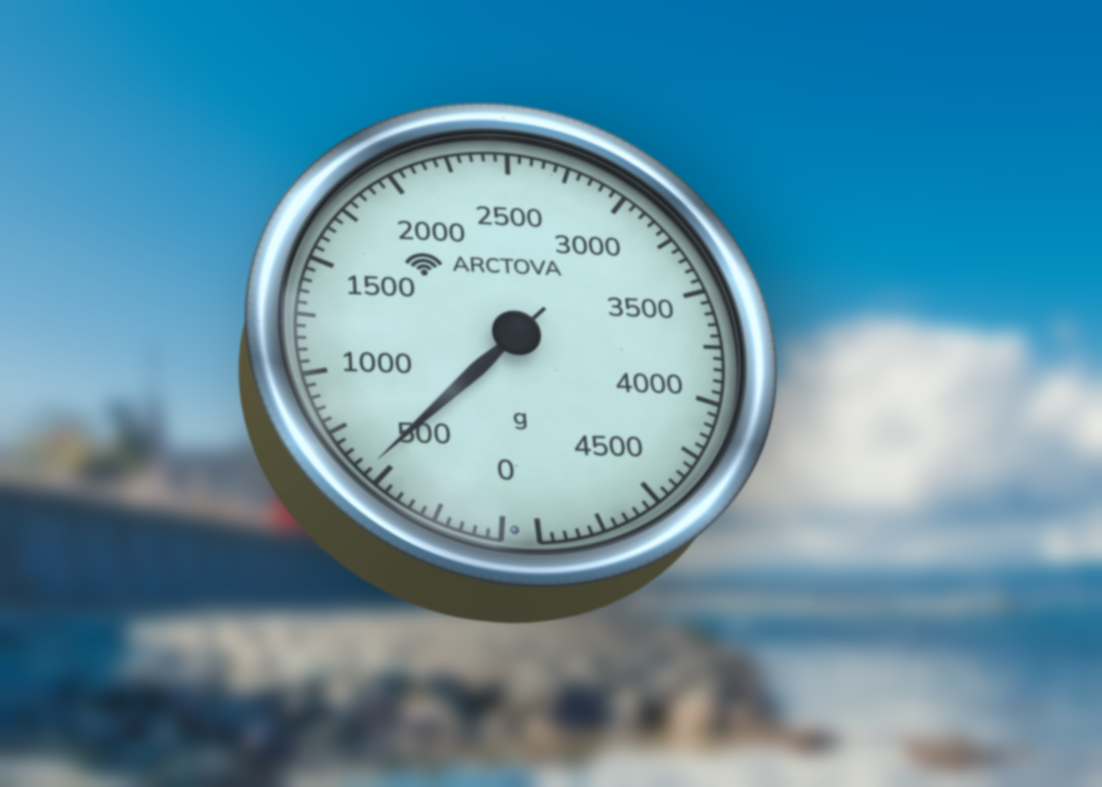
550 g
